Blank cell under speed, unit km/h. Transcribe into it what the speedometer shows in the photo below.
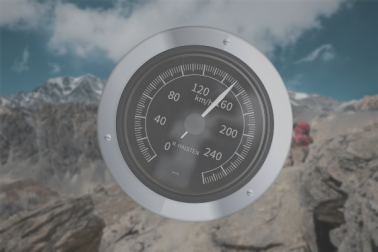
150 km/h
